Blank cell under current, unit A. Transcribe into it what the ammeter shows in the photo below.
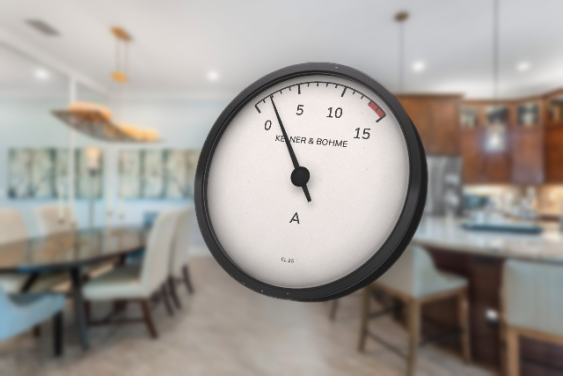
2 A
